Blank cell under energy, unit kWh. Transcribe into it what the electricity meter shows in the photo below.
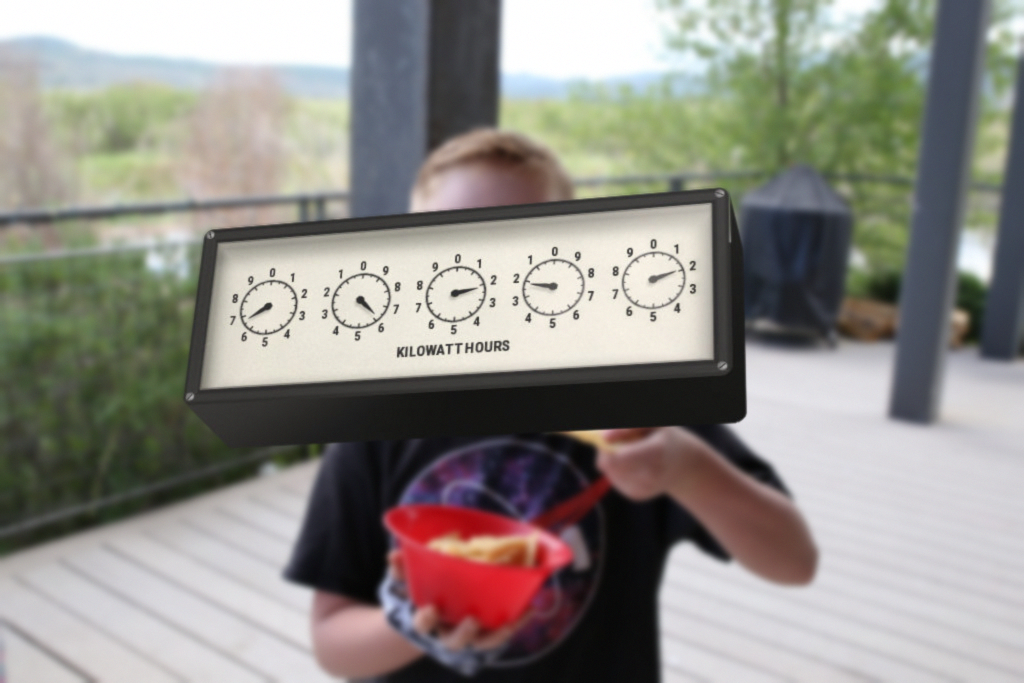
66222 kWh
